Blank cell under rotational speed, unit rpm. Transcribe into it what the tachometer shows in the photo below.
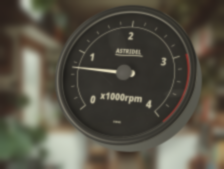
700 rpm
